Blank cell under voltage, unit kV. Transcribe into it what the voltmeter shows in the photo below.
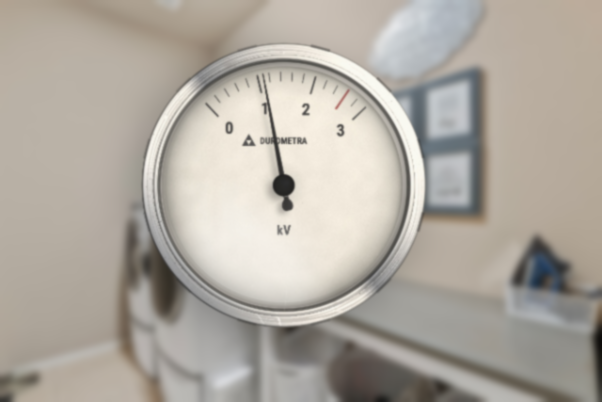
1.1 kV
